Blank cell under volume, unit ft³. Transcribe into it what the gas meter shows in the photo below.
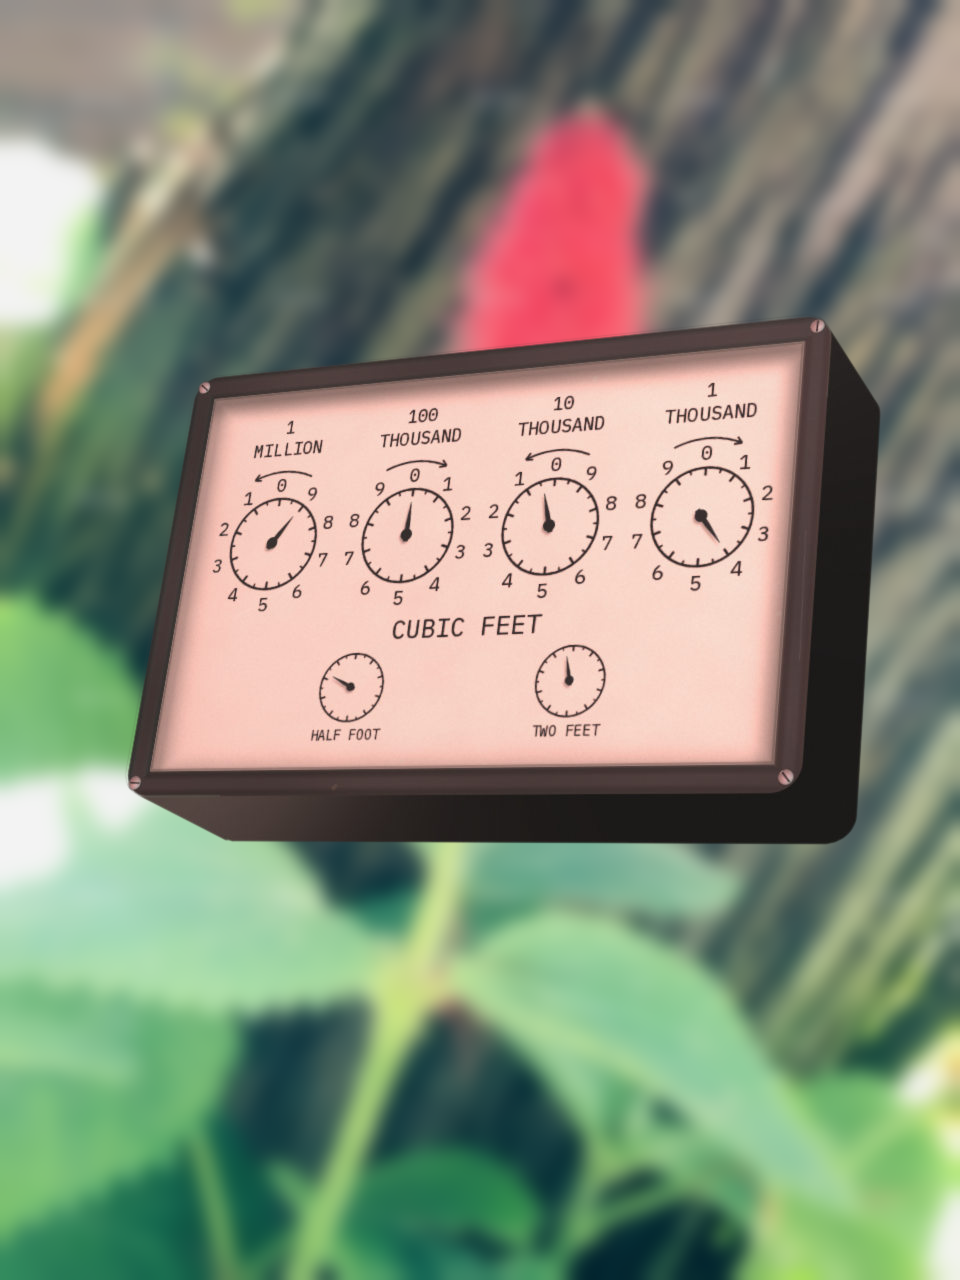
900400 ft³
